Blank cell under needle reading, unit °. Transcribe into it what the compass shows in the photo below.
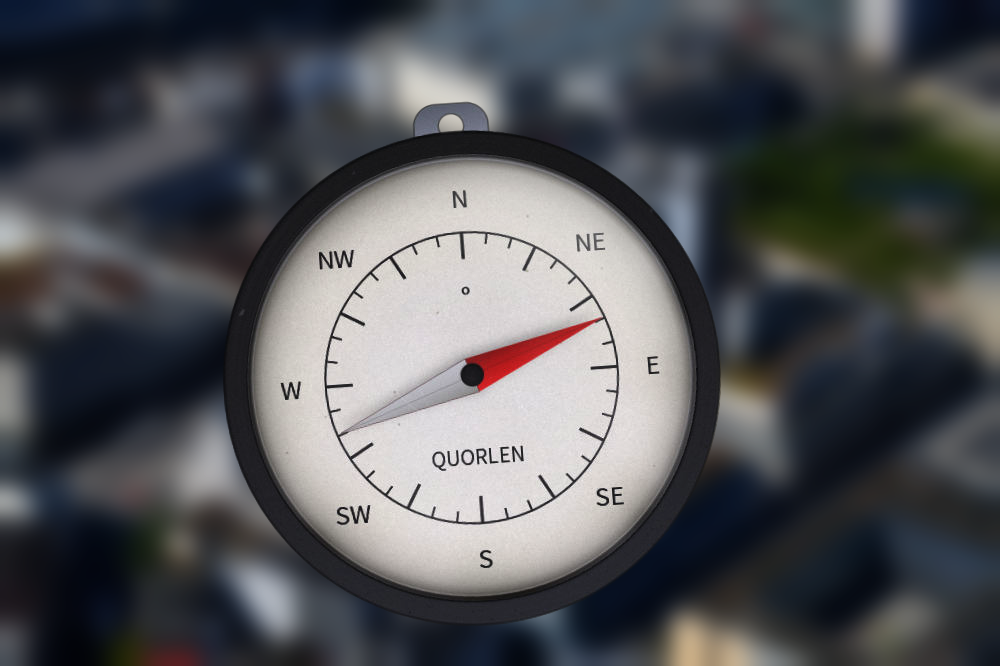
70 °
